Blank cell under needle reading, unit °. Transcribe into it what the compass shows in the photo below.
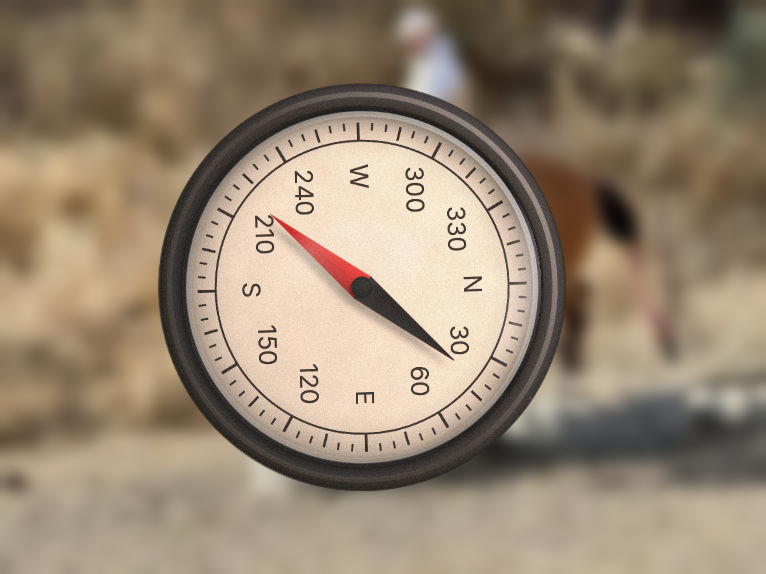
220 °
